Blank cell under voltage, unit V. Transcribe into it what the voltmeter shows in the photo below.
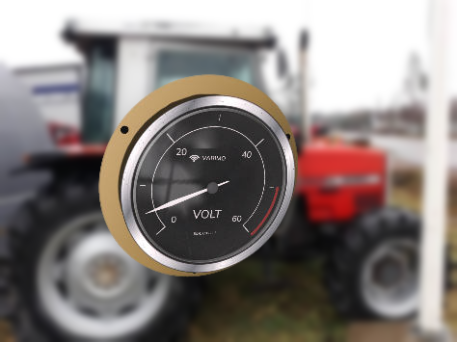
5 V
